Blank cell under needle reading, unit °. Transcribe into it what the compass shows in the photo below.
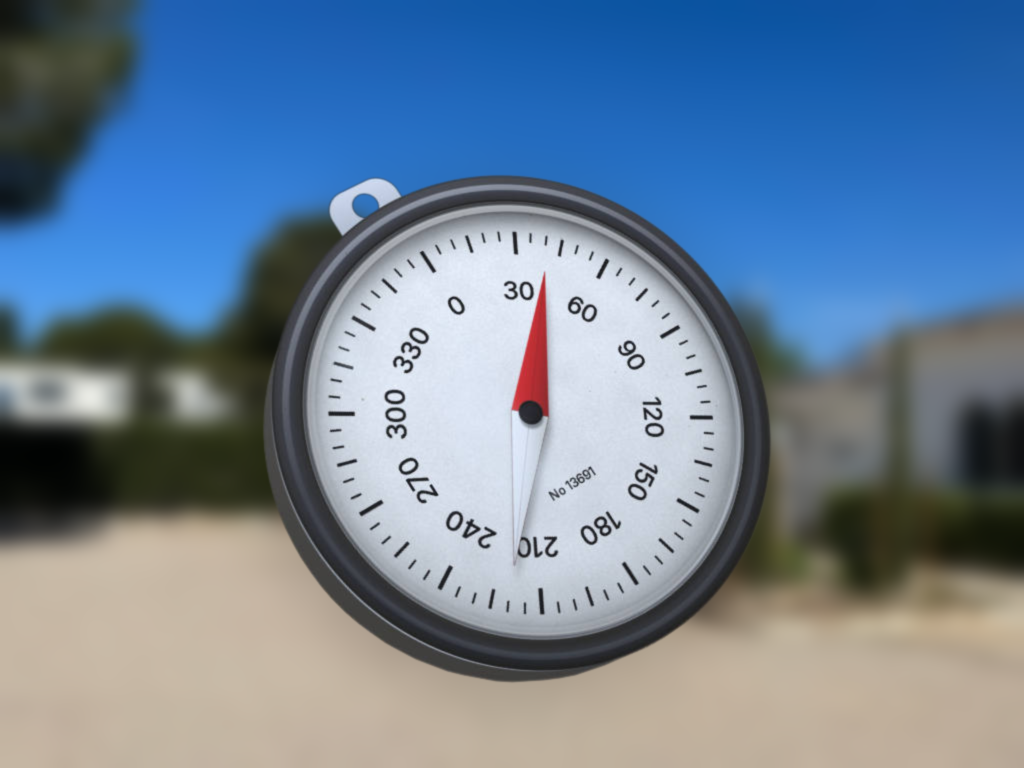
40 °
